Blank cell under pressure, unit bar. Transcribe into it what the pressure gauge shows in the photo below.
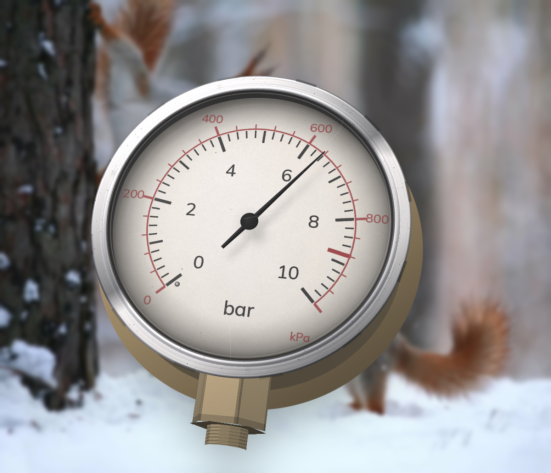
6.4 bar
